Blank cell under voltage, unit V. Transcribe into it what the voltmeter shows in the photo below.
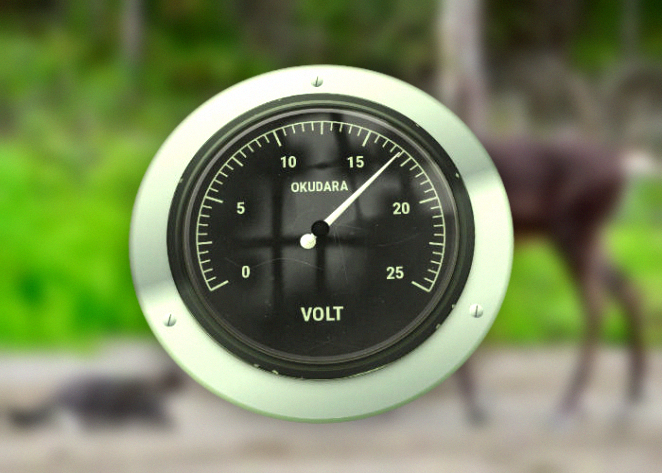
17 V
